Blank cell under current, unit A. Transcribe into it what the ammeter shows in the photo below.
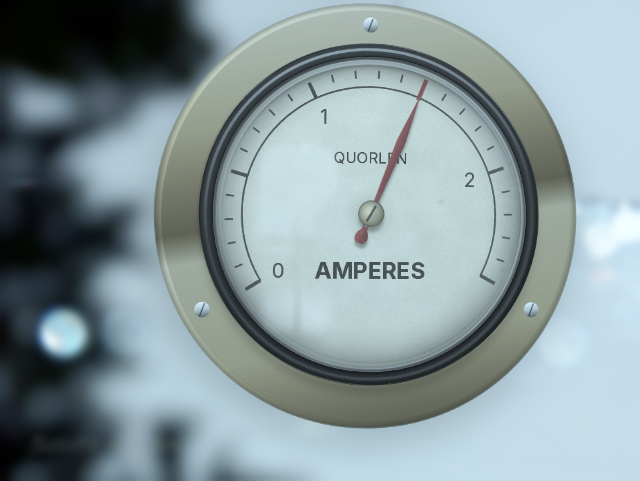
1.5 A
